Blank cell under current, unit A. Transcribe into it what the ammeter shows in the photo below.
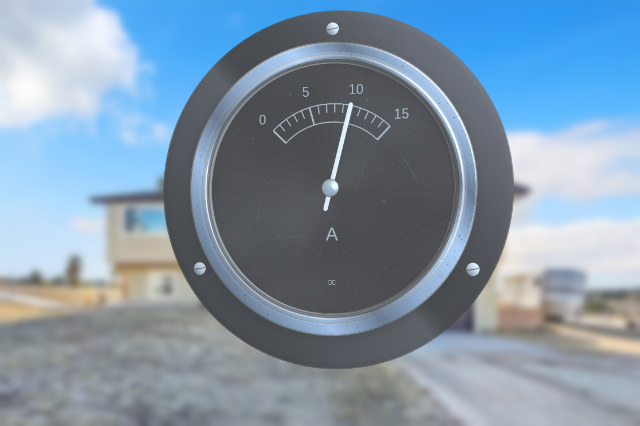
10 A
